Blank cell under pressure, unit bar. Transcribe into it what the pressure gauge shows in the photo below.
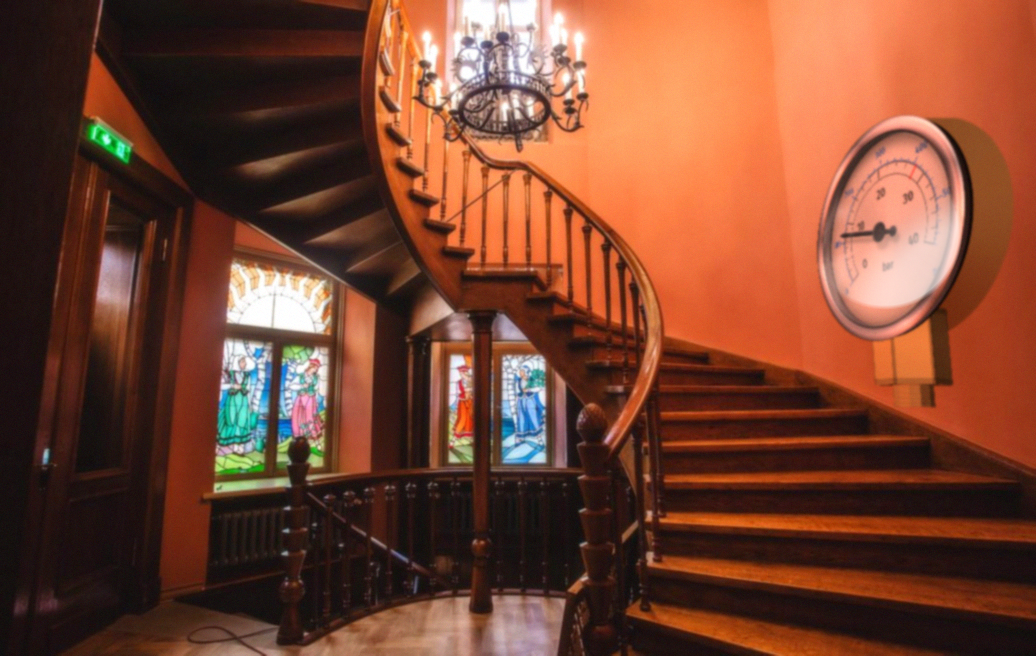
8 bar
